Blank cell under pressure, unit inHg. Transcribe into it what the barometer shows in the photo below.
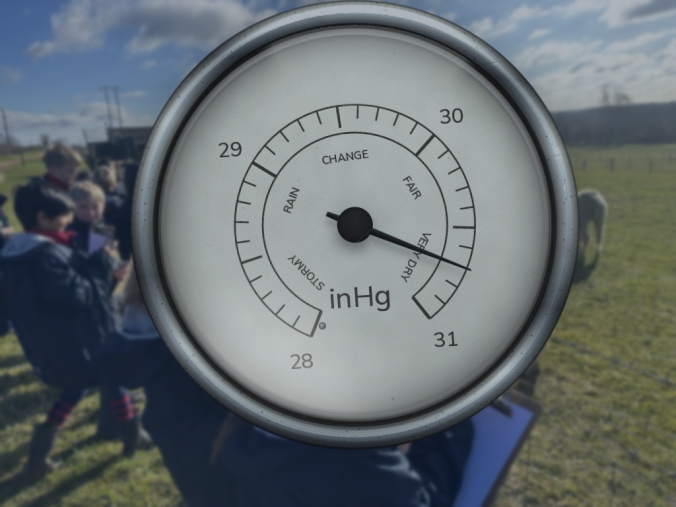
30.7 inHg
